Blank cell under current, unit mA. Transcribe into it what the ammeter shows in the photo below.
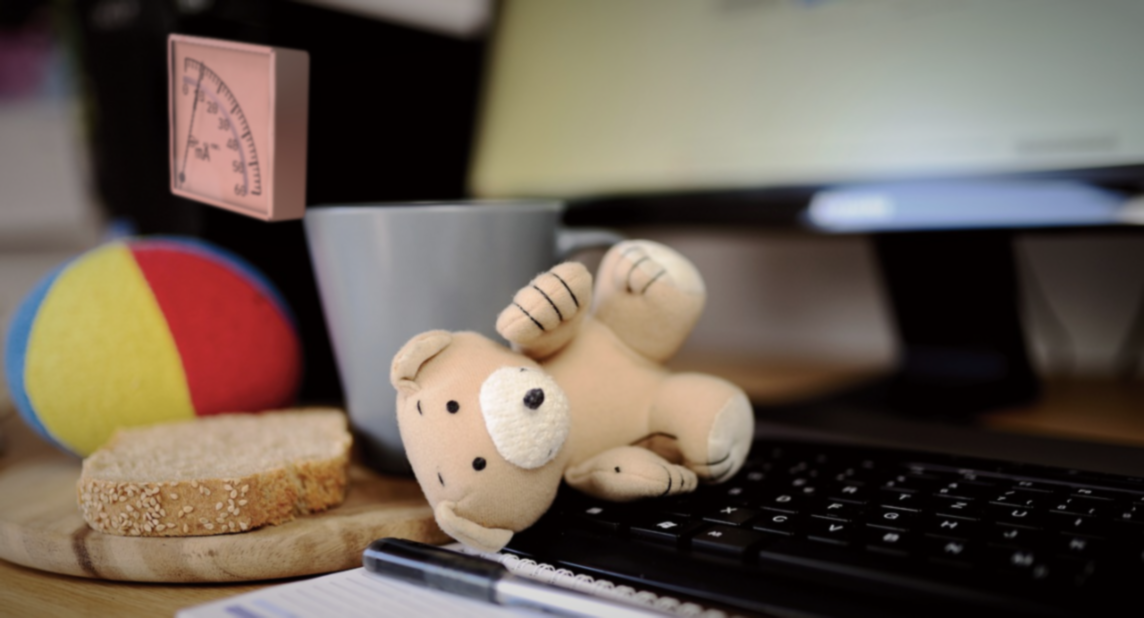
10 mA
